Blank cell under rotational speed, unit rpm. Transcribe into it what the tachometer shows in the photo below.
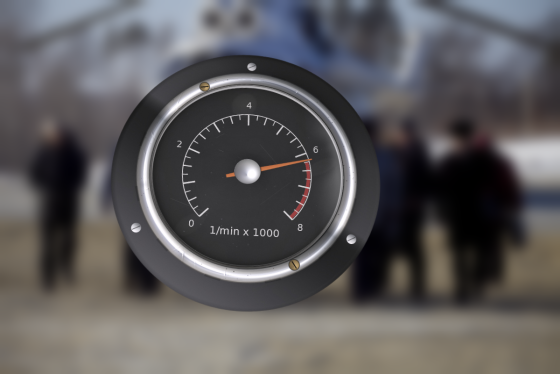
6250 rpm
